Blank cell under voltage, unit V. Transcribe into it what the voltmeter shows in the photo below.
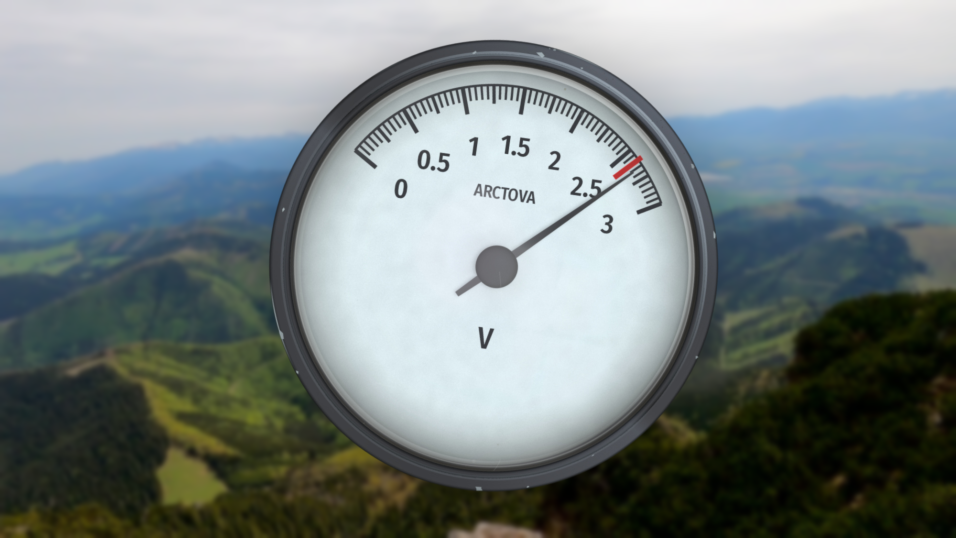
2.65 V
